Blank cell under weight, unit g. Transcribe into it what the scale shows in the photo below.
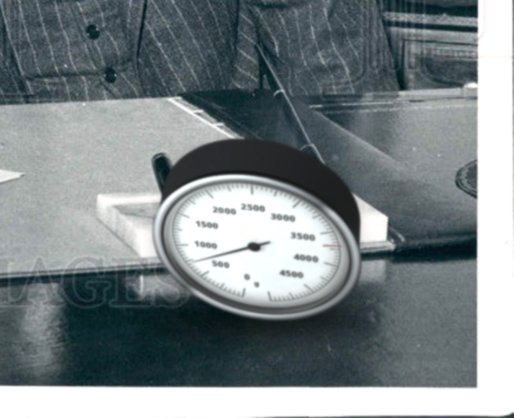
750 g
